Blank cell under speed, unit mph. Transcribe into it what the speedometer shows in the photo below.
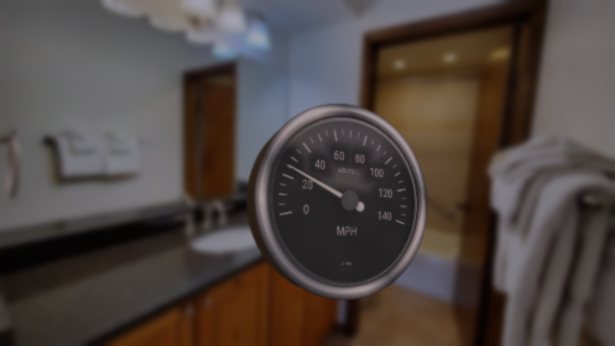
25 mph
